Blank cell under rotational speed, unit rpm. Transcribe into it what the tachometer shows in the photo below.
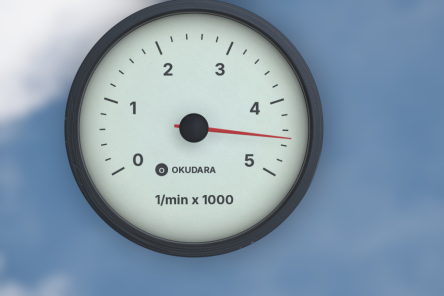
4500 rpm
